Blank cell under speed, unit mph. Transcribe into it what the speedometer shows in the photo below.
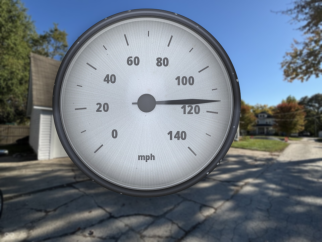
115 mph
